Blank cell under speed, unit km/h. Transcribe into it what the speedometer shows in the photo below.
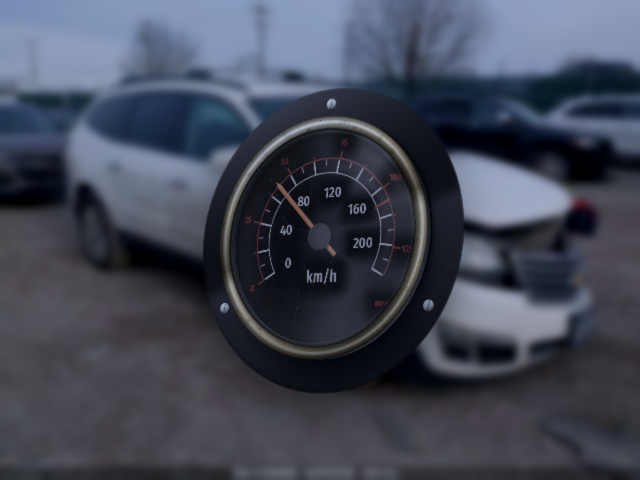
70 km/h
